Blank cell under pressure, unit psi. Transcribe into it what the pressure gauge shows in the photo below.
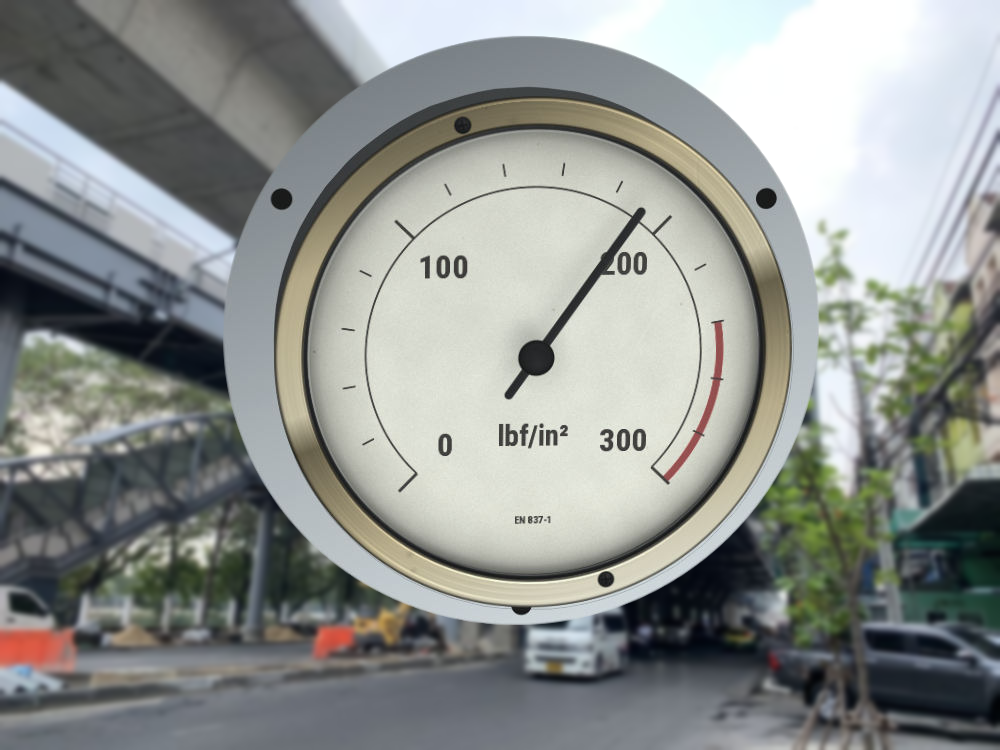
190 psi
